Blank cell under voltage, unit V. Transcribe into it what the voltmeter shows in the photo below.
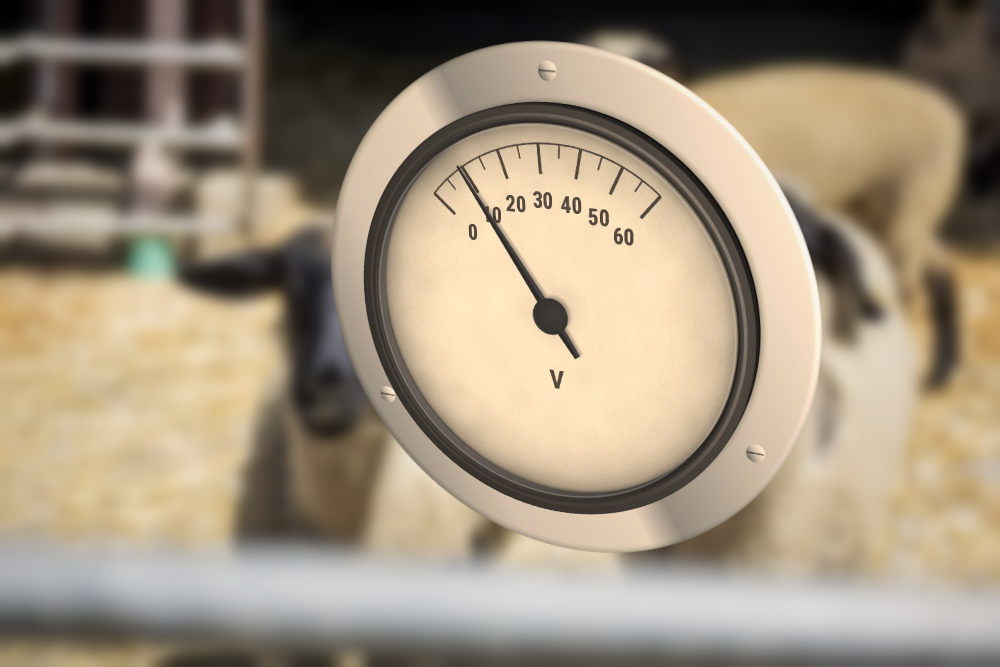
10 V
